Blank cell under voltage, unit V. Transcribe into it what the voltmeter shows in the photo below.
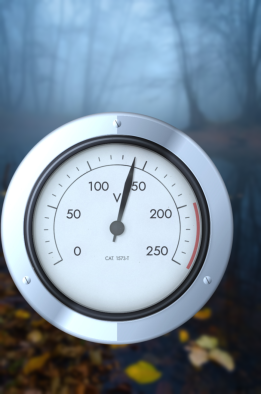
140 V
